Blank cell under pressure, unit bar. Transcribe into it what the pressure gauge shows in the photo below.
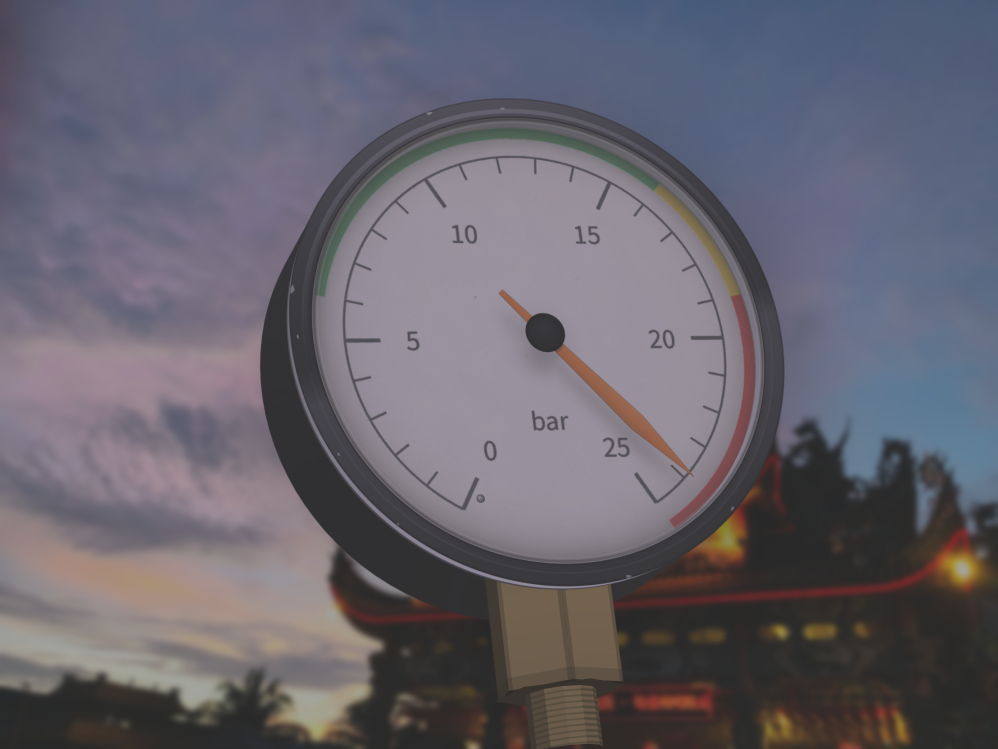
24 bar
